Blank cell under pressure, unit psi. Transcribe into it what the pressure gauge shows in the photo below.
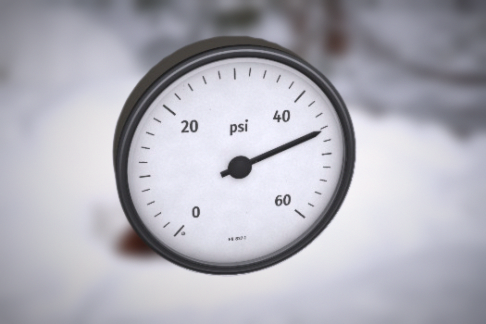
46 psi
